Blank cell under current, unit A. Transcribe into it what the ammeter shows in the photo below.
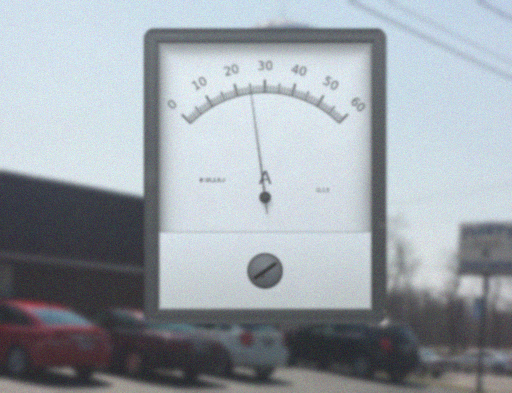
25 A
